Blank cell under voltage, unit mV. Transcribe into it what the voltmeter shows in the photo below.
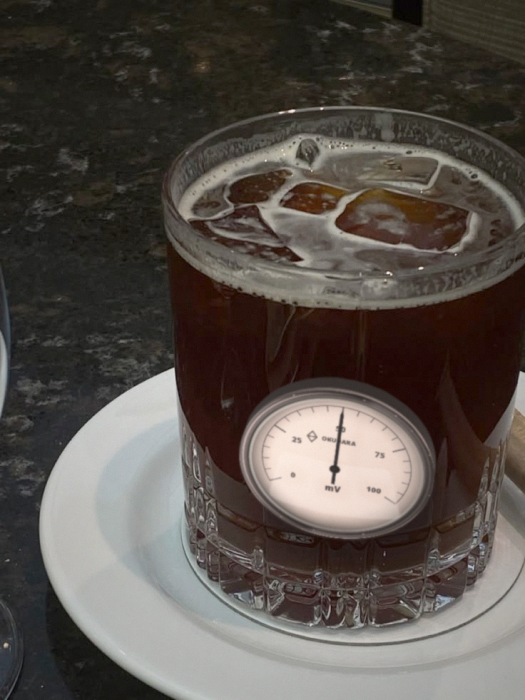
50 mV
